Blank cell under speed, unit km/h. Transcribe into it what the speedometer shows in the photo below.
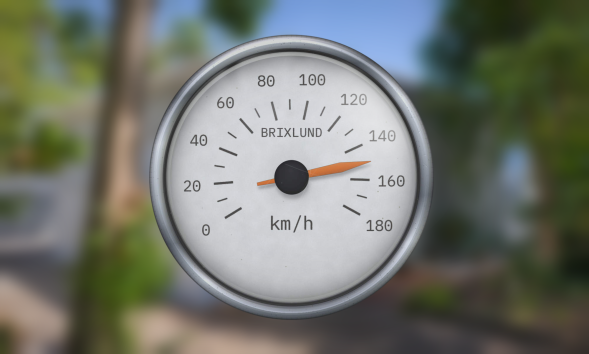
150 km/h
